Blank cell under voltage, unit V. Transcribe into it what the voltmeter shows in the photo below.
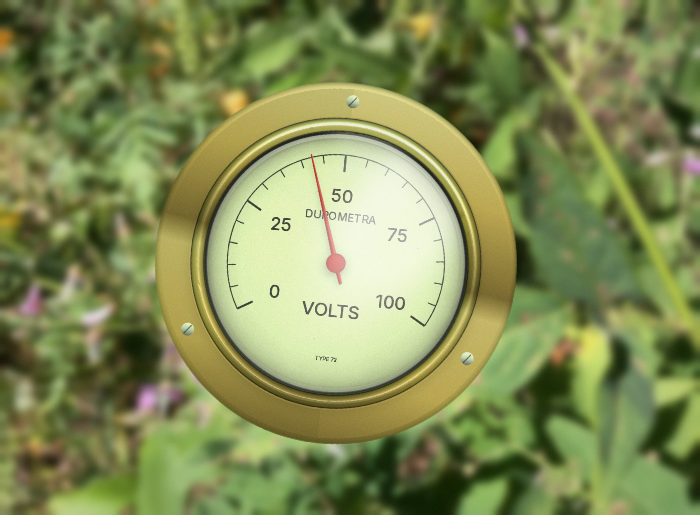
42.5 V
